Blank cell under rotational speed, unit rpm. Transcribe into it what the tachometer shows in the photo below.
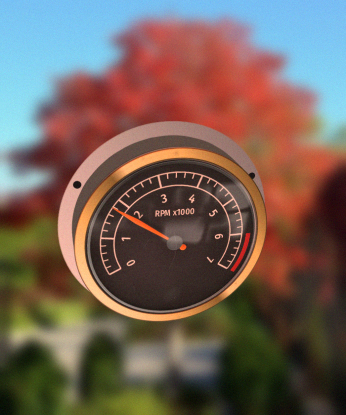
1800 rpm
